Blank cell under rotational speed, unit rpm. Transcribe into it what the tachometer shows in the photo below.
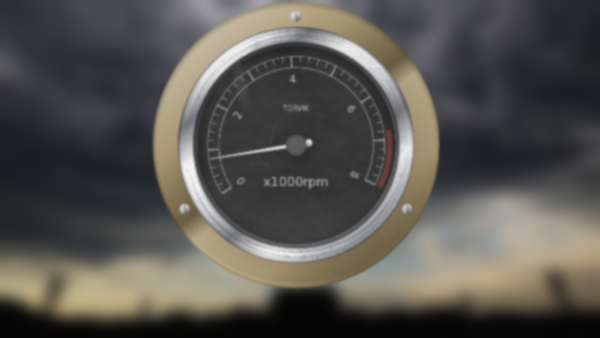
800 rpm
